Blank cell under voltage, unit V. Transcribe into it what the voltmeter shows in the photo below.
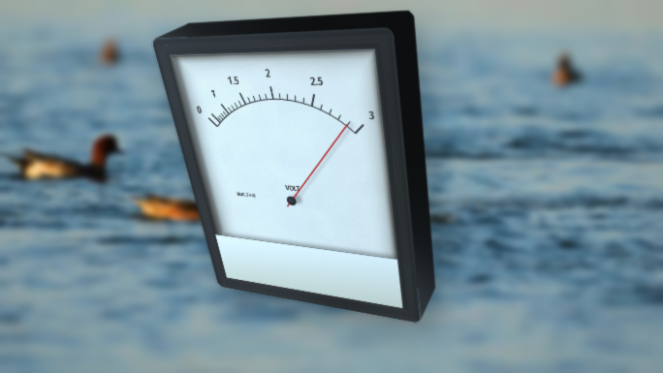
2.9 V
